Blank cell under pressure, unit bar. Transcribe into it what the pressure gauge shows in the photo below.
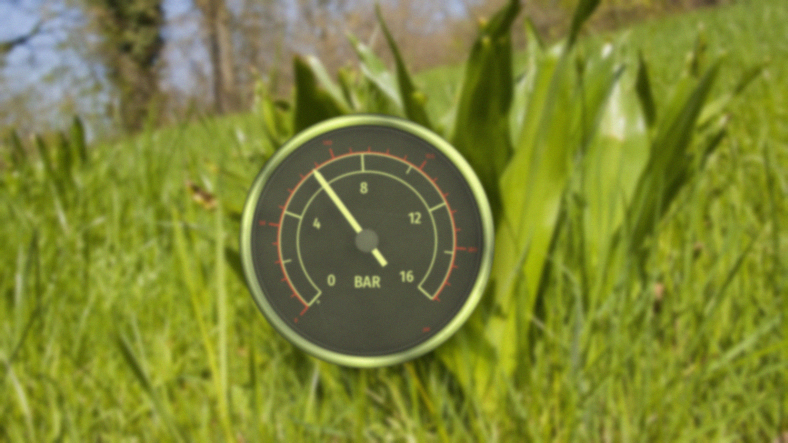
6 bar
